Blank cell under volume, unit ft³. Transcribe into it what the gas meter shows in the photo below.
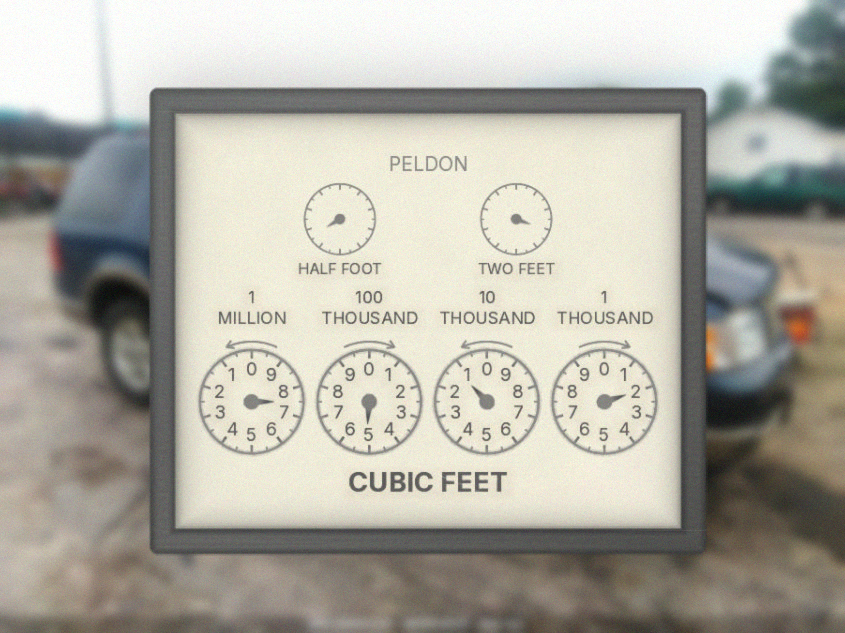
751200 ft³
